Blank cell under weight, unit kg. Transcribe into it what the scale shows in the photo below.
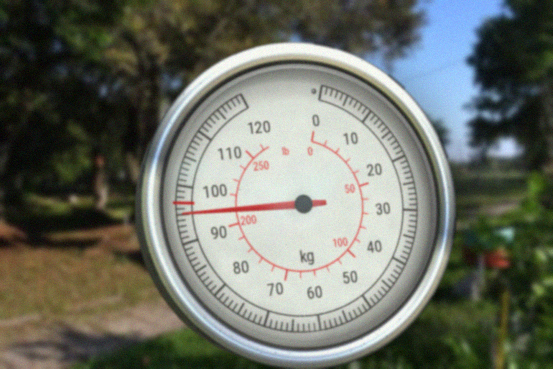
95 kg
